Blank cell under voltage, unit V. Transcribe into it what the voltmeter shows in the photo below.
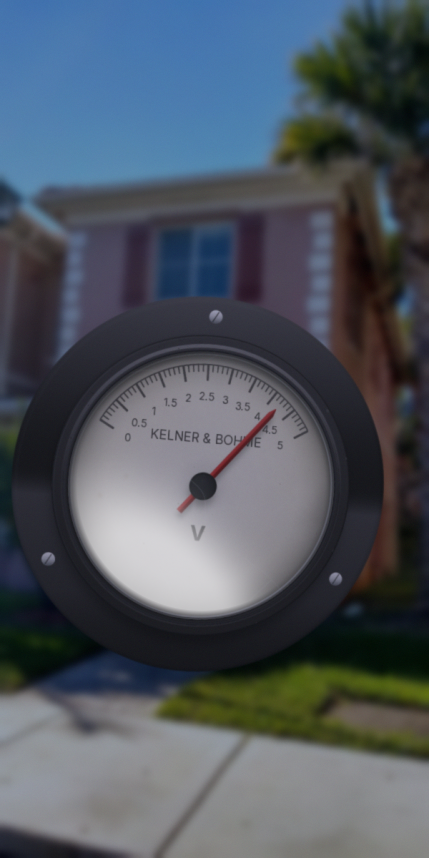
4.2 V
